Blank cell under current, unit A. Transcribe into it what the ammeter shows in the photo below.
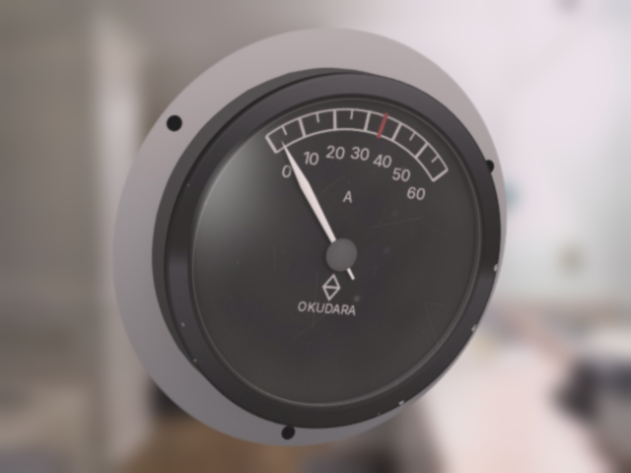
2.5 A
